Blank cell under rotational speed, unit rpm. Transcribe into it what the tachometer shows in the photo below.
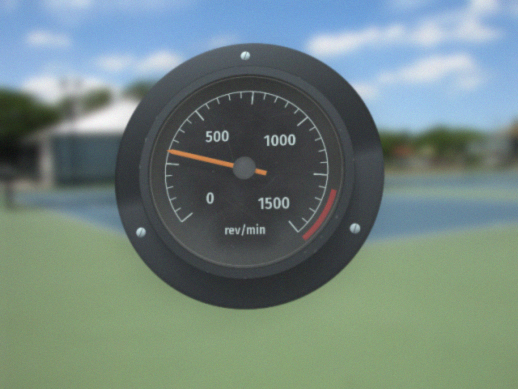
300 rpm
